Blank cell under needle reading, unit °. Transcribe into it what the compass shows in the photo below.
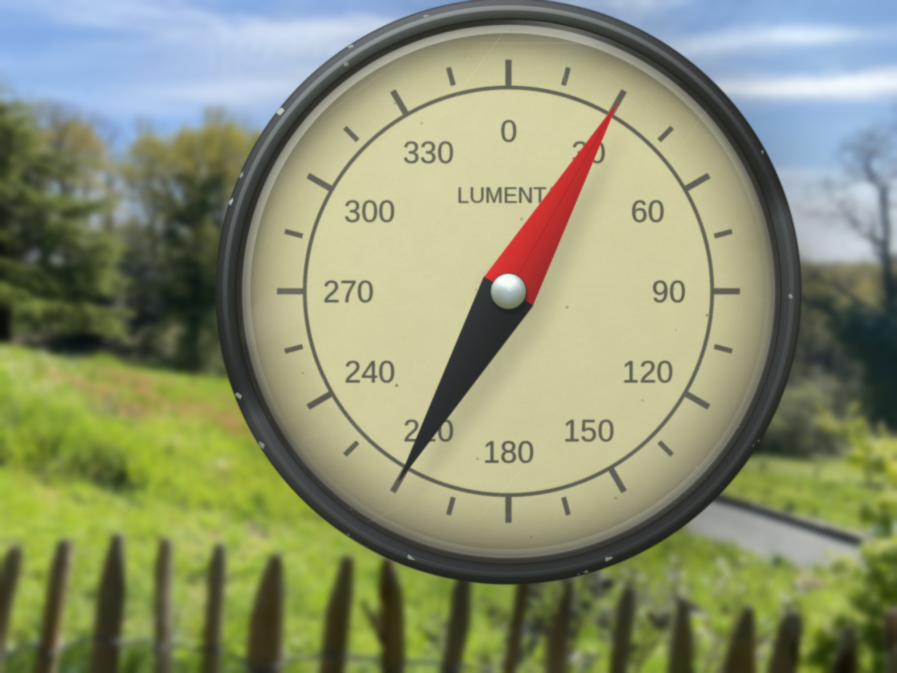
30 °
